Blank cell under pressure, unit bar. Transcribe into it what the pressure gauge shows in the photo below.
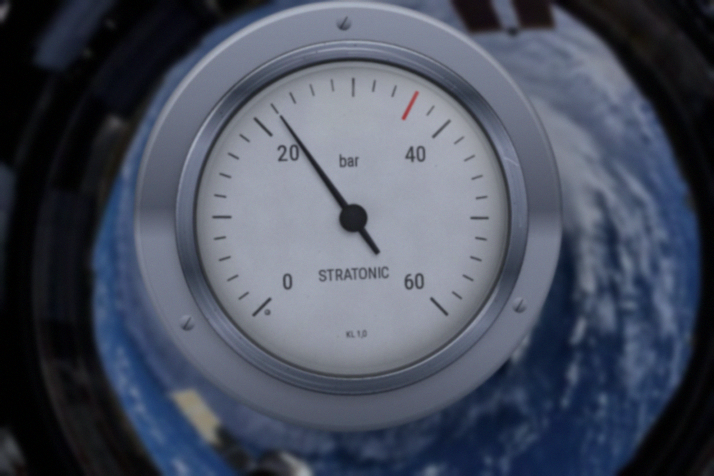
22 bar
